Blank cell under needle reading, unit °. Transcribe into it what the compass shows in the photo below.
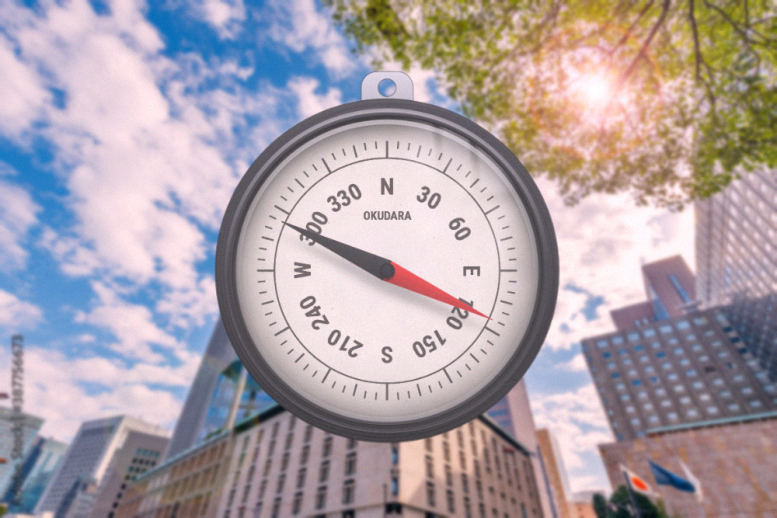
115 °
